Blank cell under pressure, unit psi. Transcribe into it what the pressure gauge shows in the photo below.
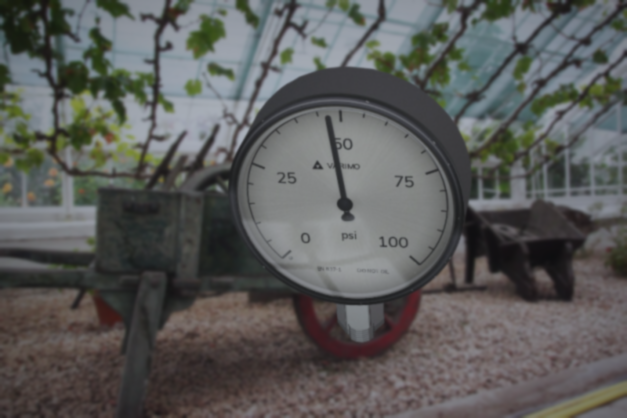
47.5 psi
